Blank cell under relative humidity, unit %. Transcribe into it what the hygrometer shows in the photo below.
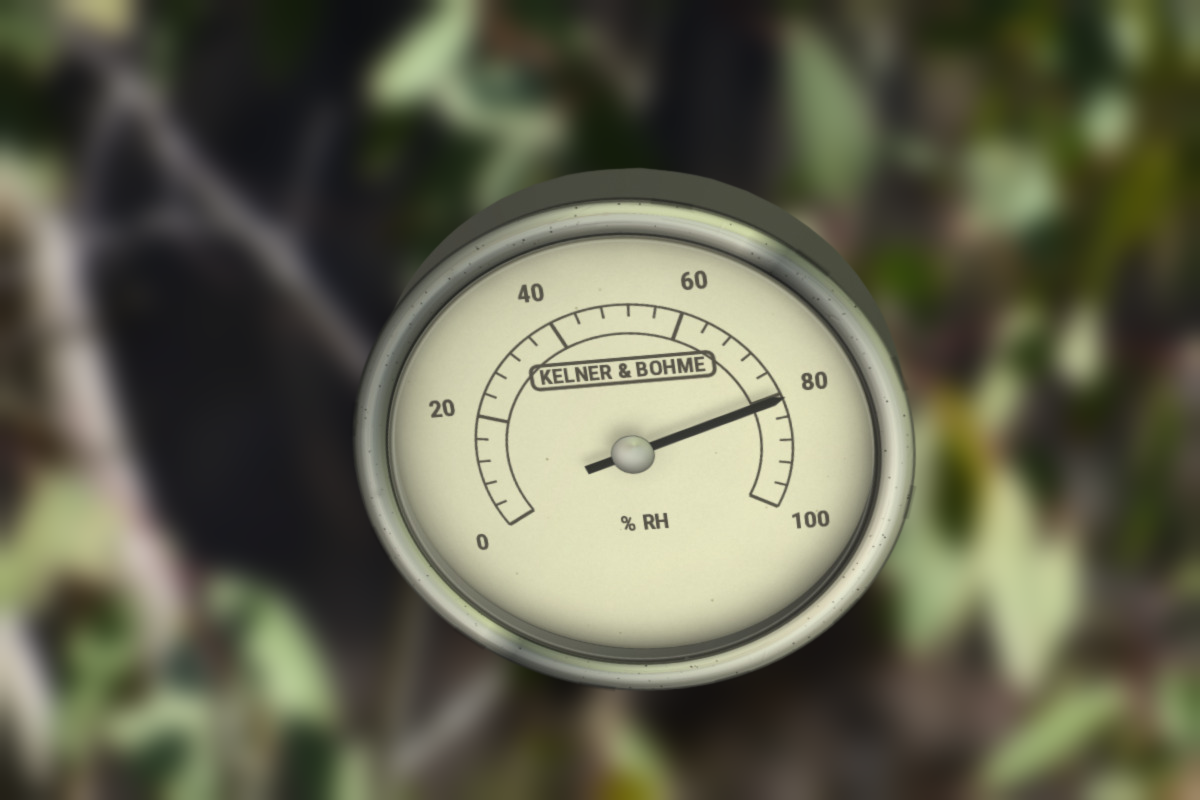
80 %
